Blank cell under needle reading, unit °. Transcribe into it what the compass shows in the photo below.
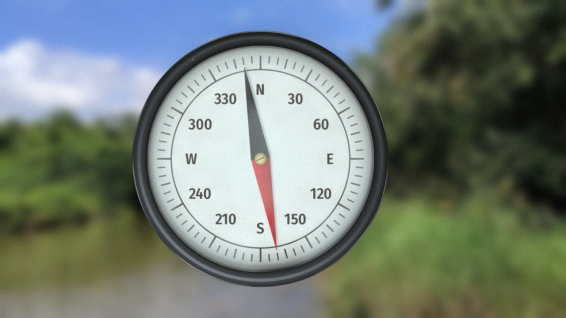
170 °
